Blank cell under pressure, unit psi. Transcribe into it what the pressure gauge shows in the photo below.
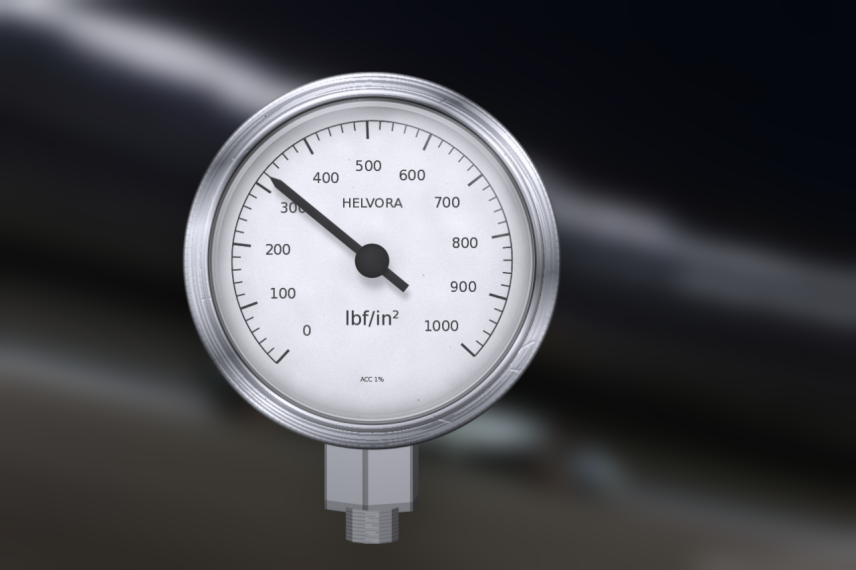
320 psi
